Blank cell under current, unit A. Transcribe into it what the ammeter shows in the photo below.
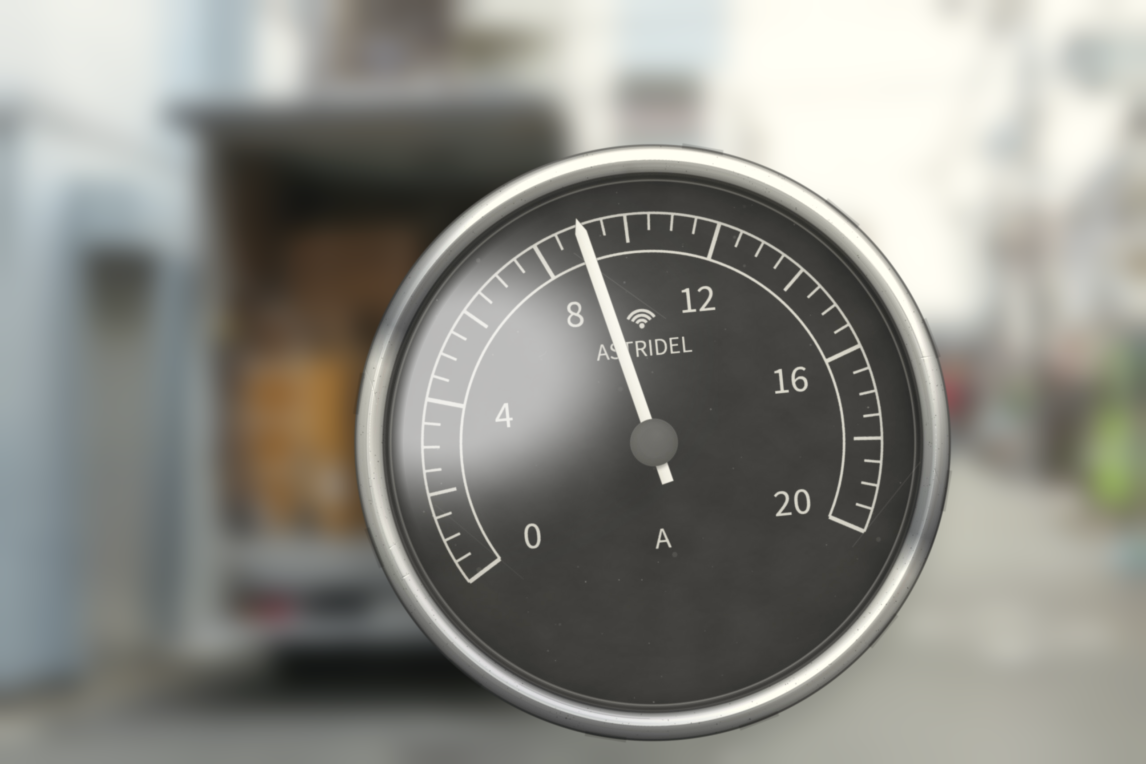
9 A
